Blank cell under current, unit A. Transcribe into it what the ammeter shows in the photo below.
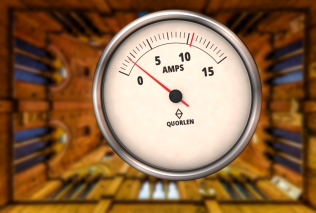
2 A
